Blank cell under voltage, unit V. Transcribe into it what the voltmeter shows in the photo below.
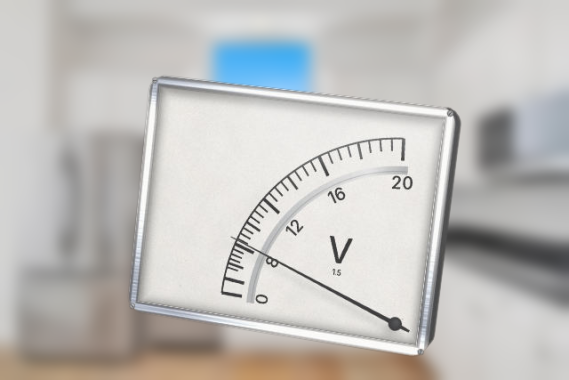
8.5 V
